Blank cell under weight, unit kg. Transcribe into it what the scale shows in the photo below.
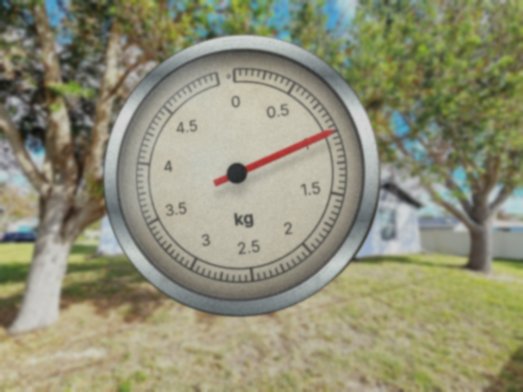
1 kg
